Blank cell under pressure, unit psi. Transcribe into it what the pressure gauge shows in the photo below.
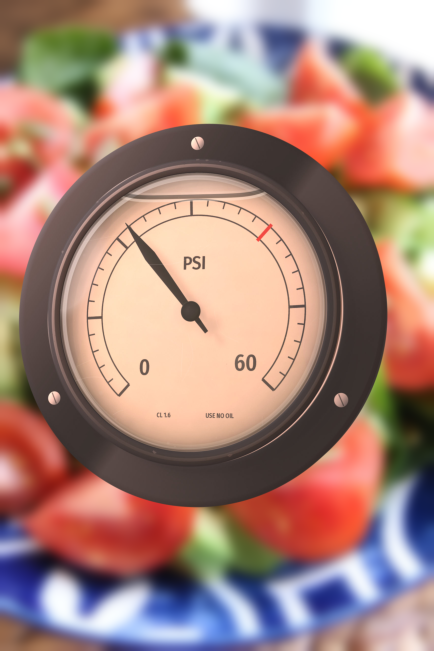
22 psi
